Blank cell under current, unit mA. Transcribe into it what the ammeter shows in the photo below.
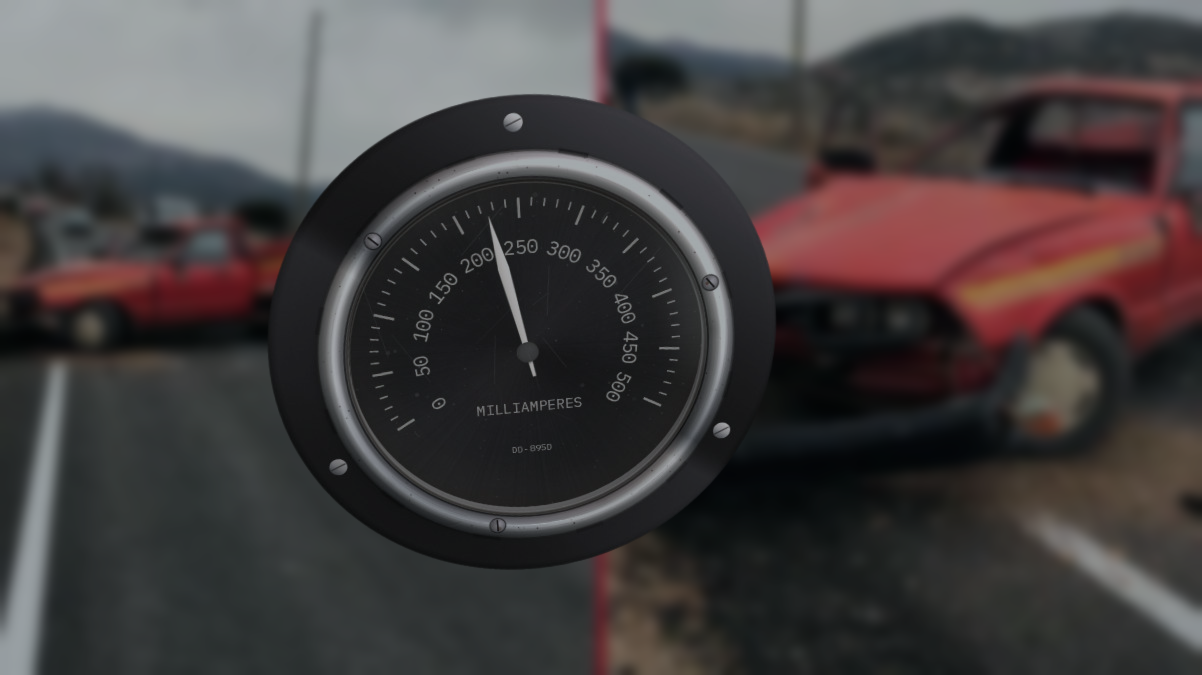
225 mA
